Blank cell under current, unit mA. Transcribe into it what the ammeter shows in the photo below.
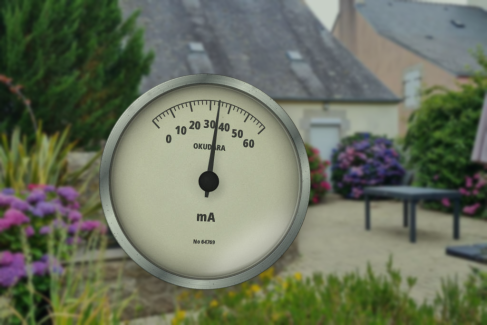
34 mA
